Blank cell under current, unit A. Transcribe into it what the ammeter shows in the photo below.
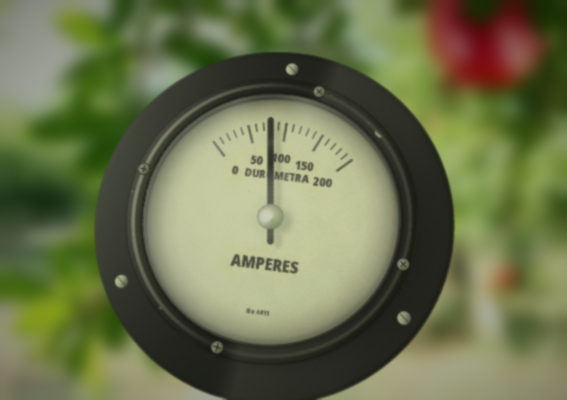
80 A
